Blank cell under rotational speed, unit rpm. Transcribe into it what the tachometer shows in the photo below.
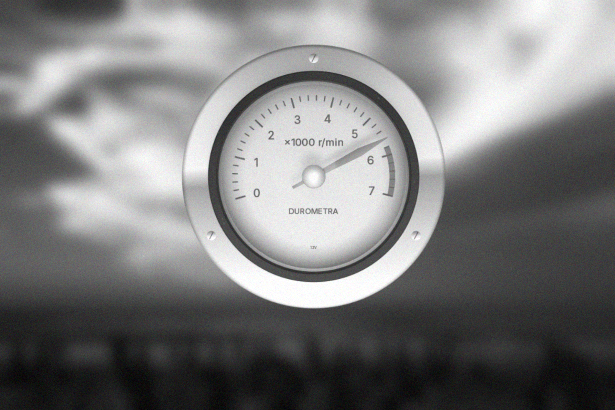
5600 rpm
